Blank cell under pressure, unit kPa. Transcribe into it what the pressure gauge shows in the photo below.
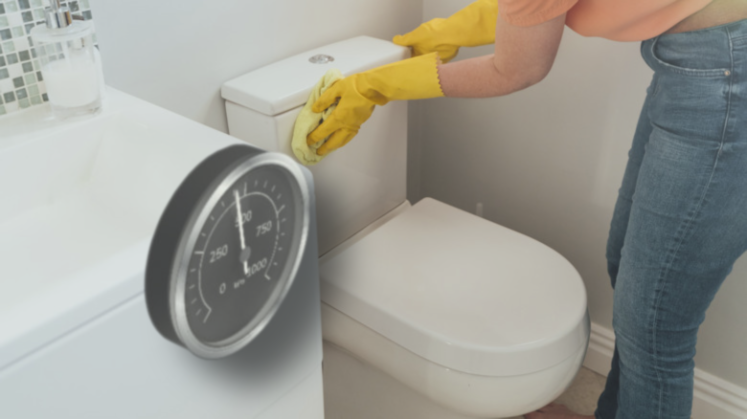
450 kPa
